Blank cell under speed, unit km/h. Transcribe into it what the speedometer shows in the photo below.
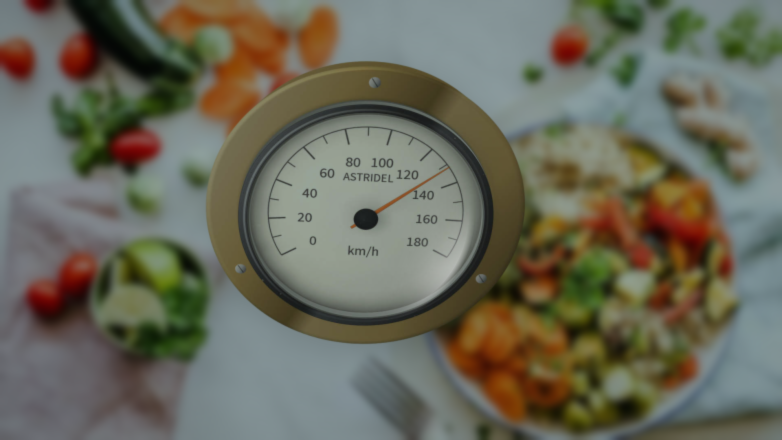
130 km/h
